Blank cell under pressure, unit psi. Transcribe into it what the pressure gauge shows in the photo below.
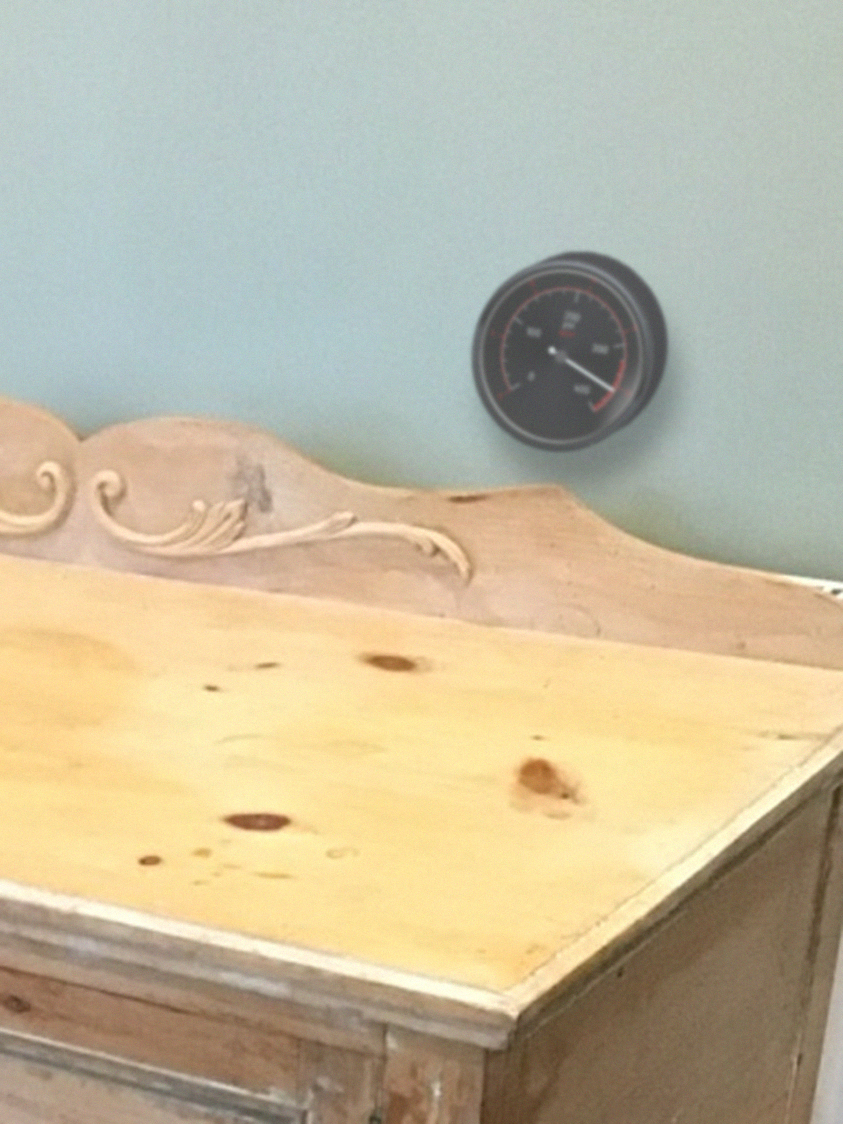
360 psi
